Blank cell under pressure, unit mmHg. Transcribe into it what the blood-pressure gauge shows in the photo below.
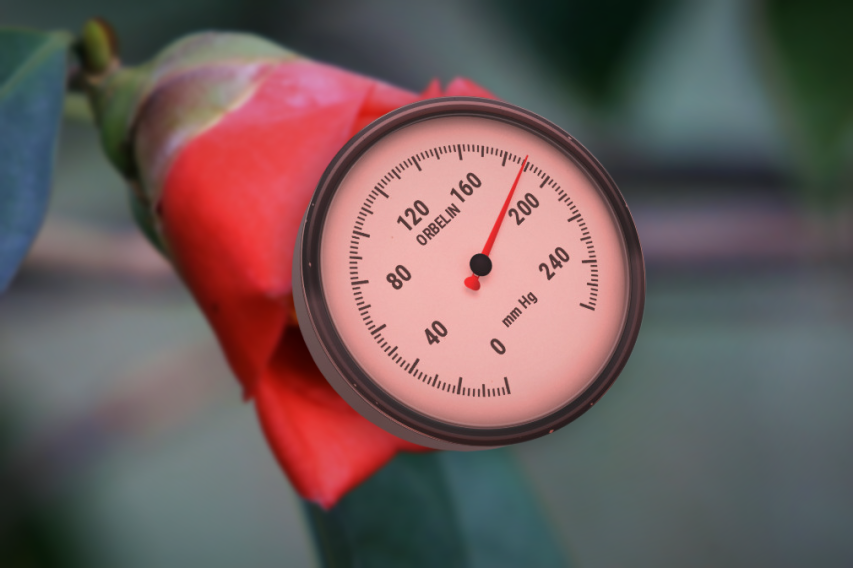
188 mmHg
